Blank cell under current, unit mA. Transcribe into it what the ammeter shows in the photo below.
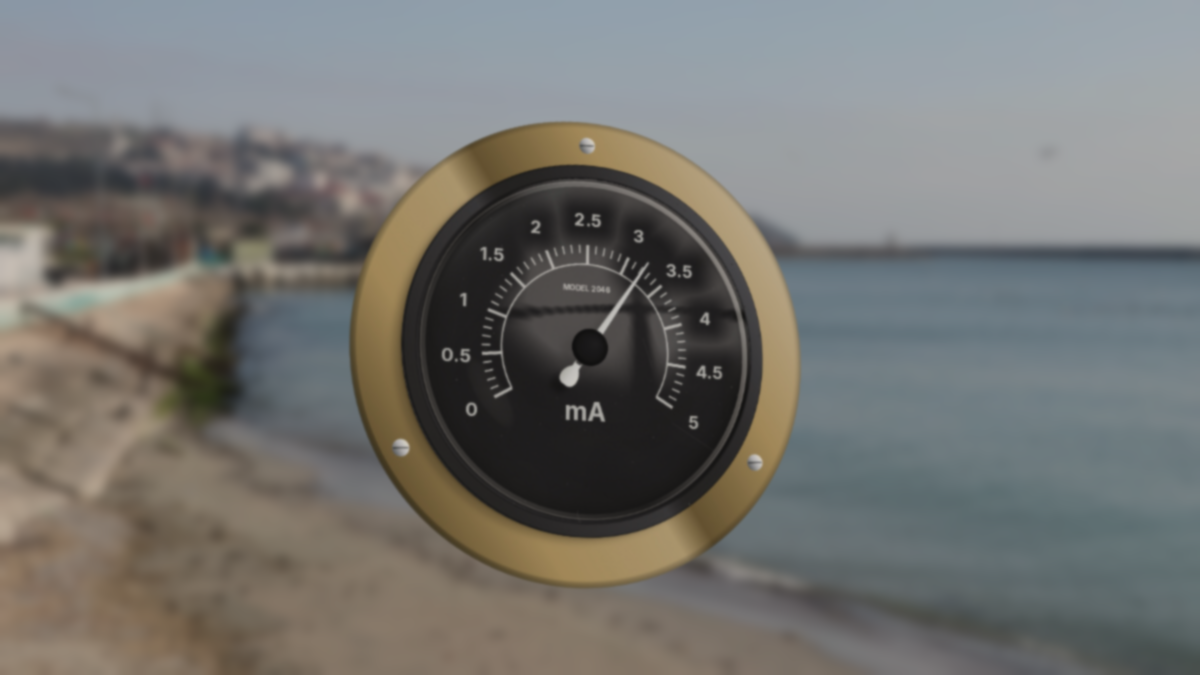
3.2 mA
